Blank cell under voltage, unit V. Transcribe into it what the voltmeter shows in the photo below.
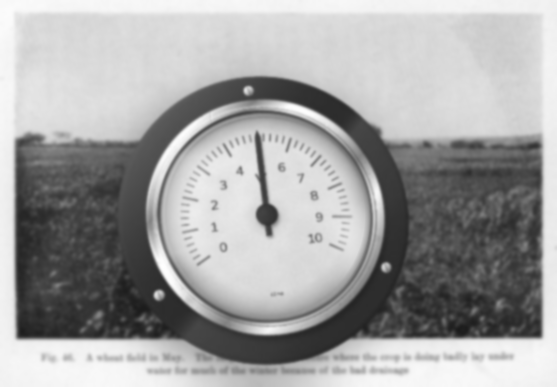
5 V
